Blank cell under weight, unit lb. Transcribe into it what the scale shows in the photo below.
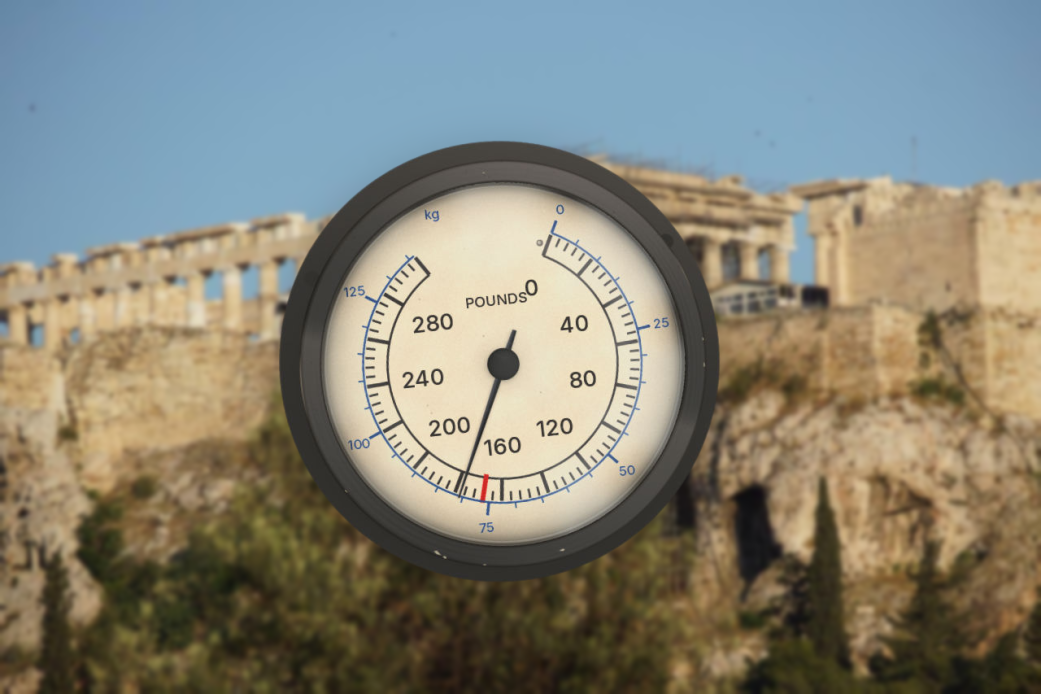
178 lb
